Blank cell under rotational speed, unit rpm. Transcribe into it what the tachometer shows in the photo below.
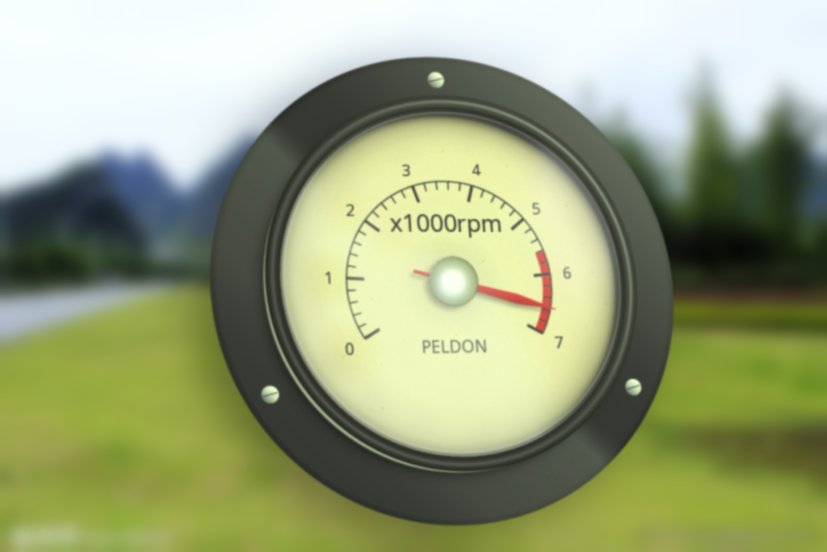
6600 rpm
